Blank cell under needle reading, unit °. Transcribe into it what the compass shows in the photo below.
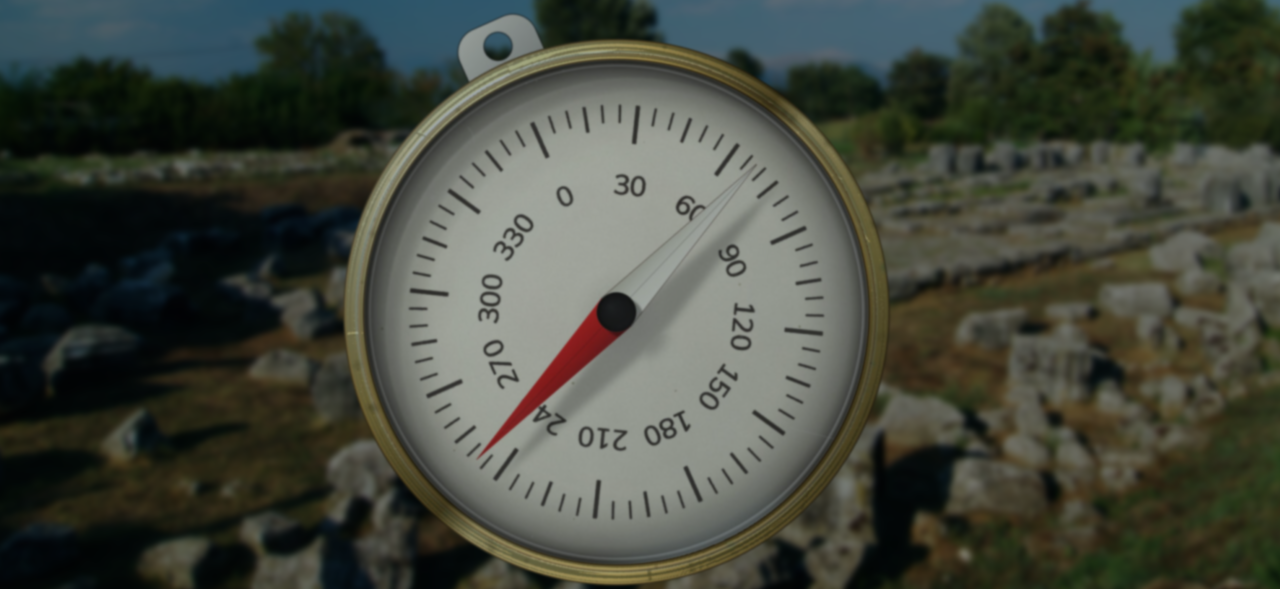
247.5 °
